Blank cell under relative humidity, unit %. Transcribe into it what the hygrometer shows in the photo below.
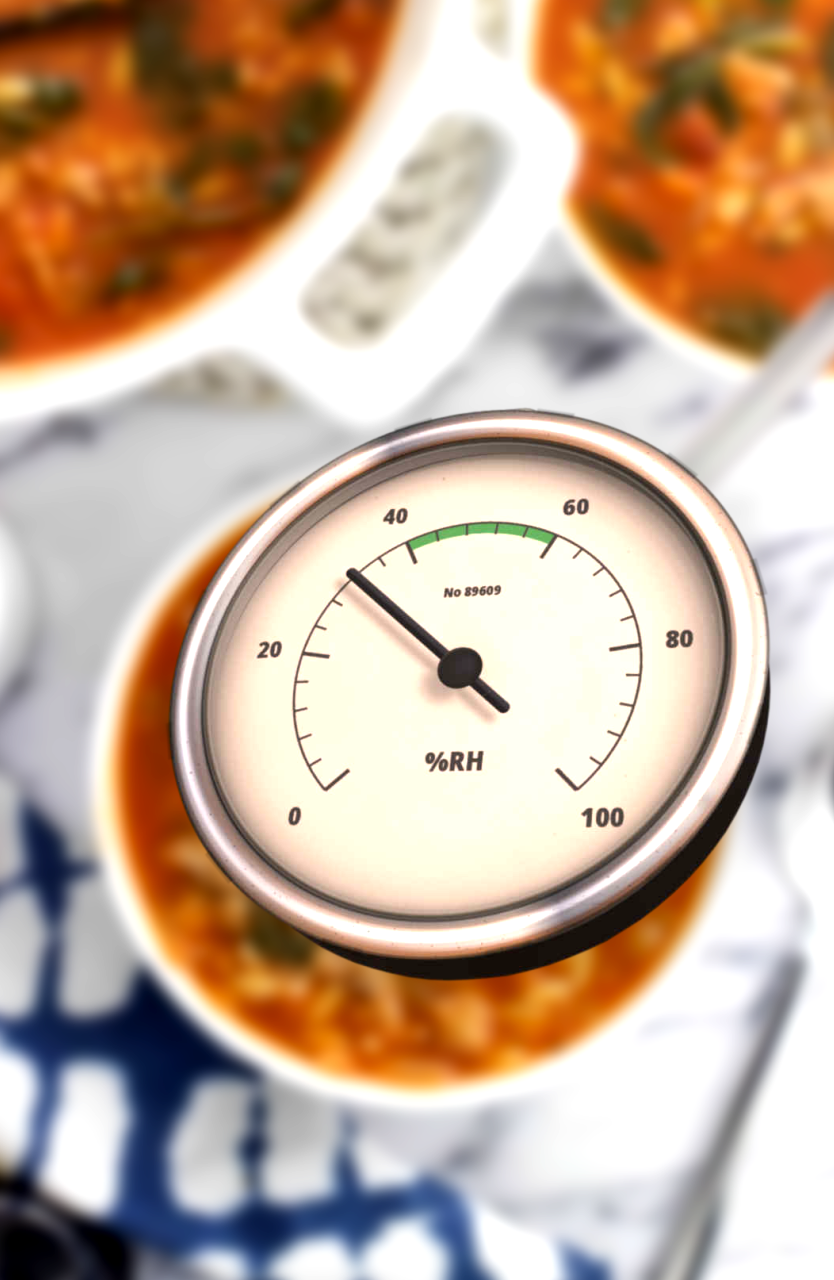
32 %
